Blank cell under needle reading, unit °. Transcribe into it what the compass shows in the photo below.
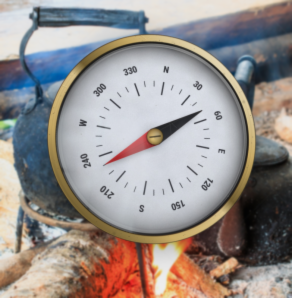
230 °
